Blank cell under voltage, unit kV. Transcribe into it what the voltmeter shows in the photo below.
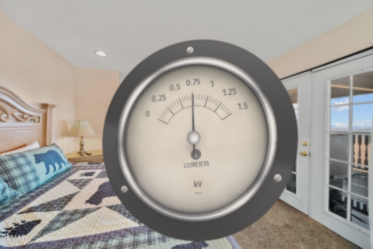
0.75 kV
